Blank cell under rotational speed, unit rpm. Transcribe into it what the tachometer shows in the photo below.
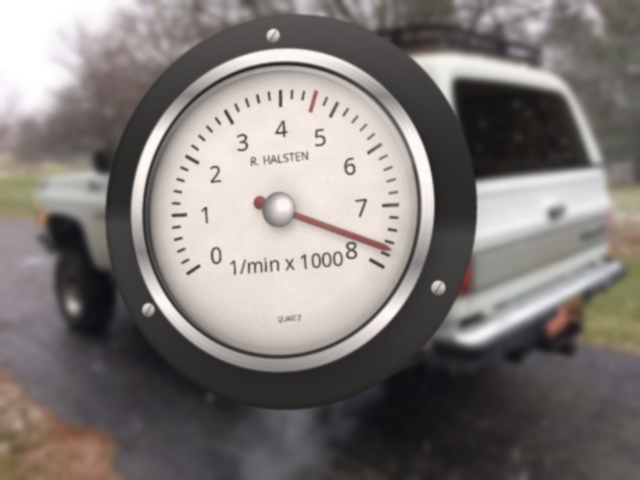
7700 rpm
